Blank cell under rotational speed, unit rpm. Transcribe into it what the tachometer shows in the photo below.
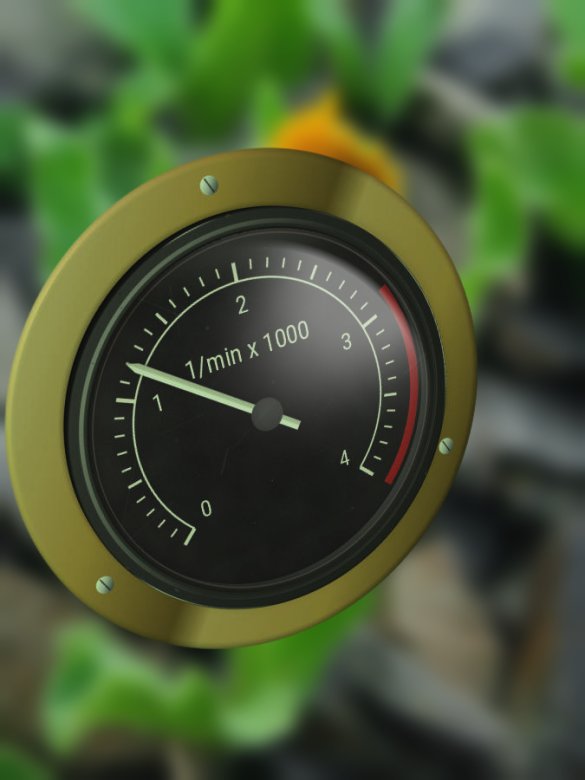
1200 rpm
